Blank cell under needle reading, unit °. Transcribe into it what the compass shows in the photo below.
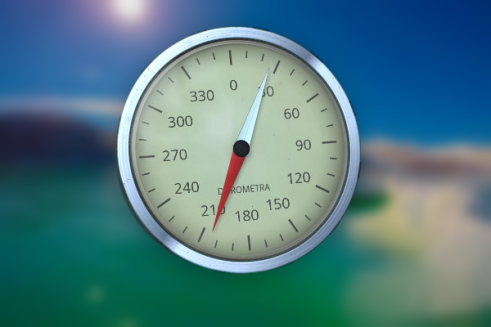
205 °
